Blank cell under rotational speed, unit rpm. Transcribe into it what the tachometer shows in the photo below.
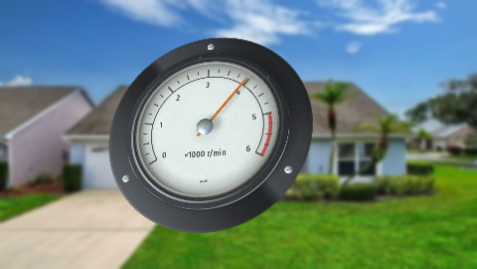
4000 rpm
